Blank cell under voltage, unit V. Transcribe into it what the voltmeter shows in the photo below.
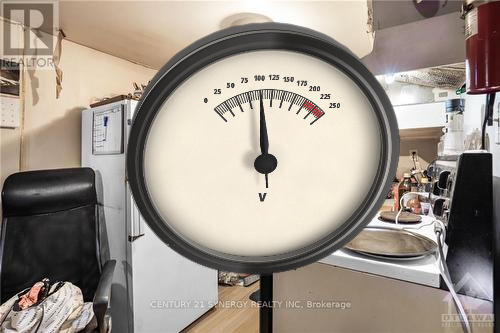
100 V
